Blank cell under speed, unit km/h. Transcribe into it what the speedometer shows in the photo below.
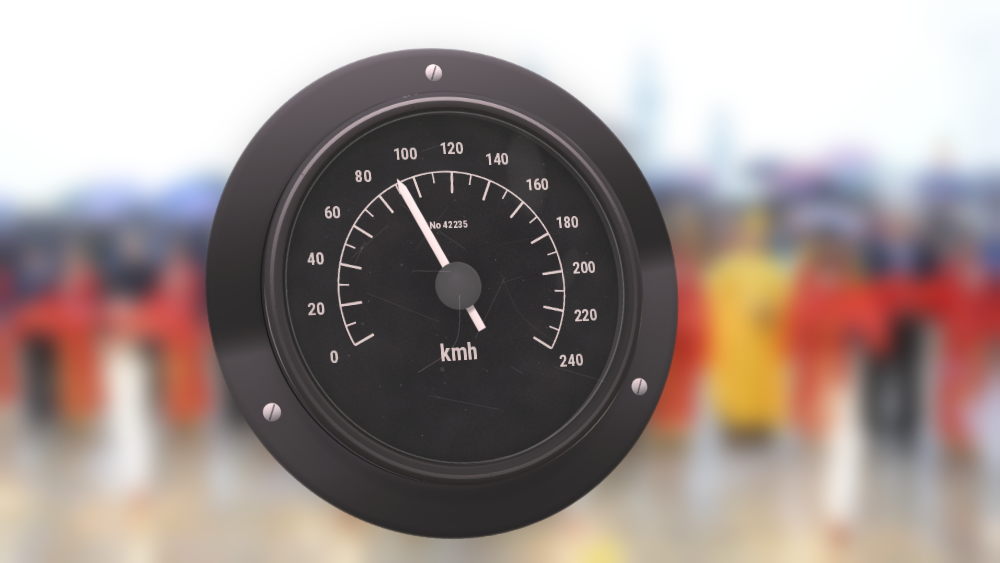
90 km/h
